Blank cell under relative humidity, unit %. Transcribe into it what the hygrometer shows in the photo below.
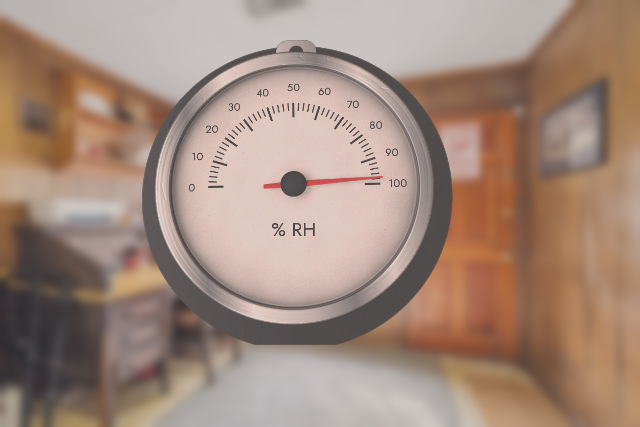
98 %
